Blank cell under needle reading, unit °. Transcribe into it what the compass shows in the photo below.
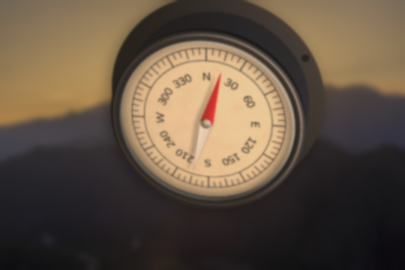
15 °
